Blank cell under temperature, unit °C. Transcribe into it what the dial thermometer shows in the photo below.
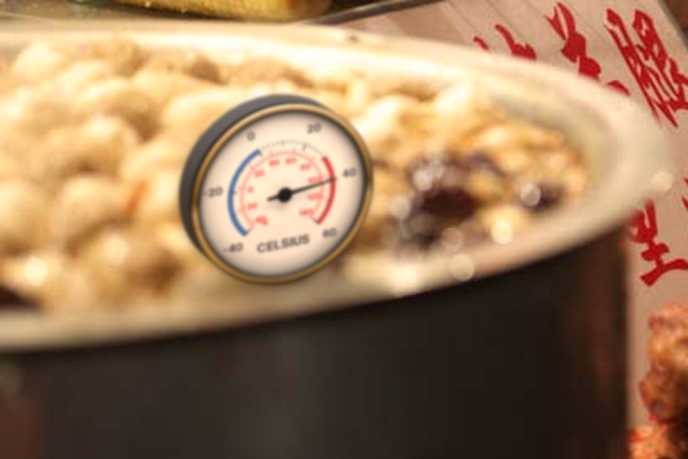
40 °C
